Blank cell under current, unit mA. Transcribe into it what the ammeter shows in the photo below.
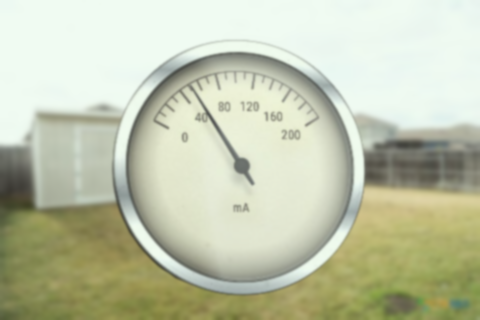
50 mA
